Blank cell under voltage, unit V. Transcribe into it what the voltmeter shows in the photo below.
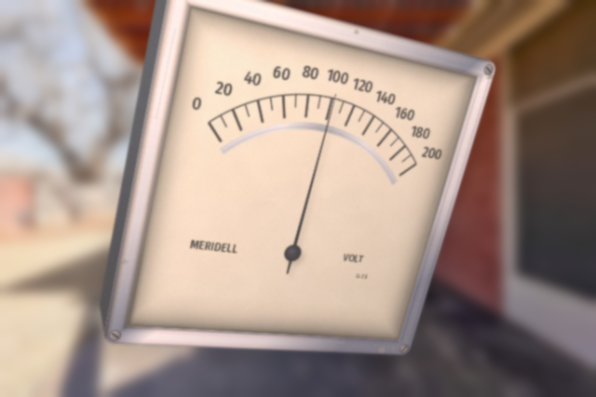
100 V
